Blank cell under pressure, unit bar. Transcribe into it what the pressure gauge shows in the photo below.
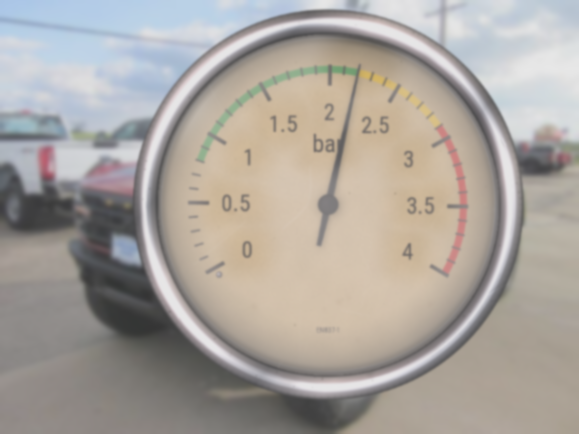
2.2 bar
